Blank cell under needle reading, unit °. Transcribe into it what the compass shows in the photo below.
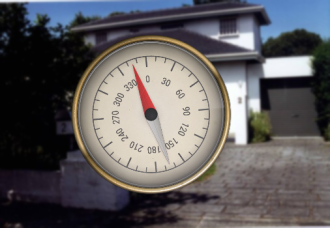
345 °
